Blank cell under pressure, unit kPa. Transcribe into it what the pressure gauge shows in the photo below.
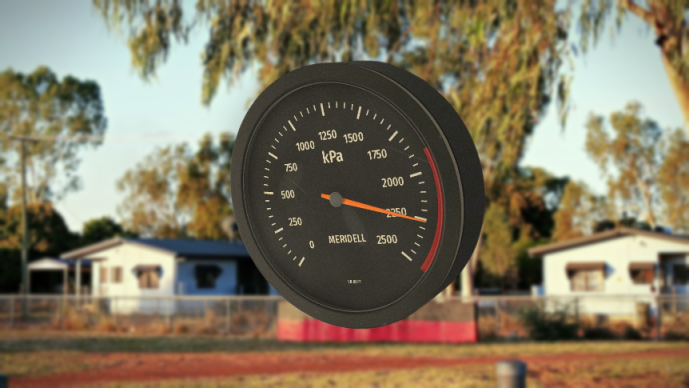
2250 kPa
